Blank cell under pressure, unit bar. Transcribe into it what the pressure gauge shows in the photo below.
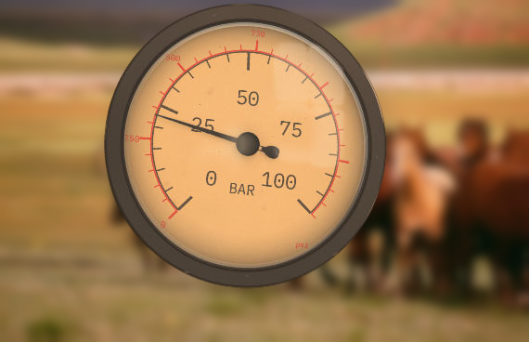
22.5 bar
